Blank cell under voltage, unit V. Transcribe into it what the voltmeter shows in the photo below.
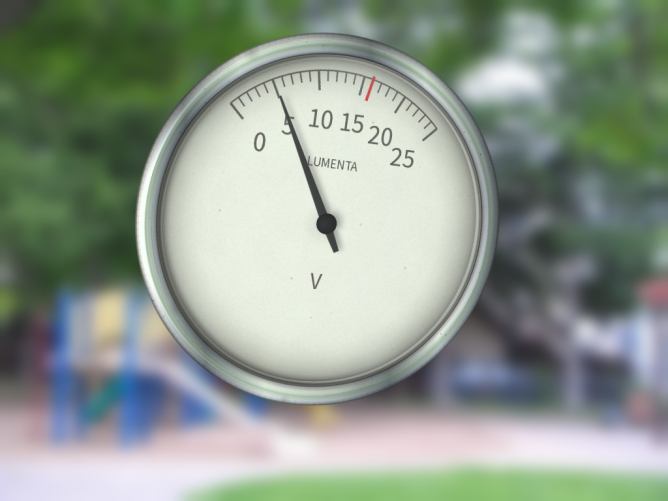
5 V
